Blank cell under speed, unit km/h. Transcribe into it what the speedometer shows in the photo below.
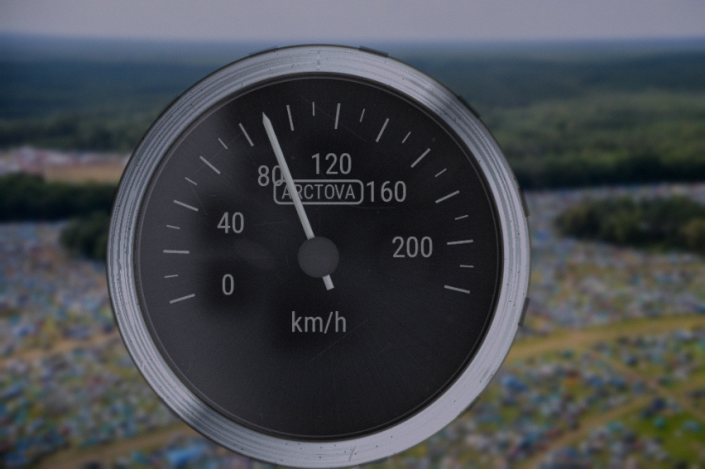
90 km/h
